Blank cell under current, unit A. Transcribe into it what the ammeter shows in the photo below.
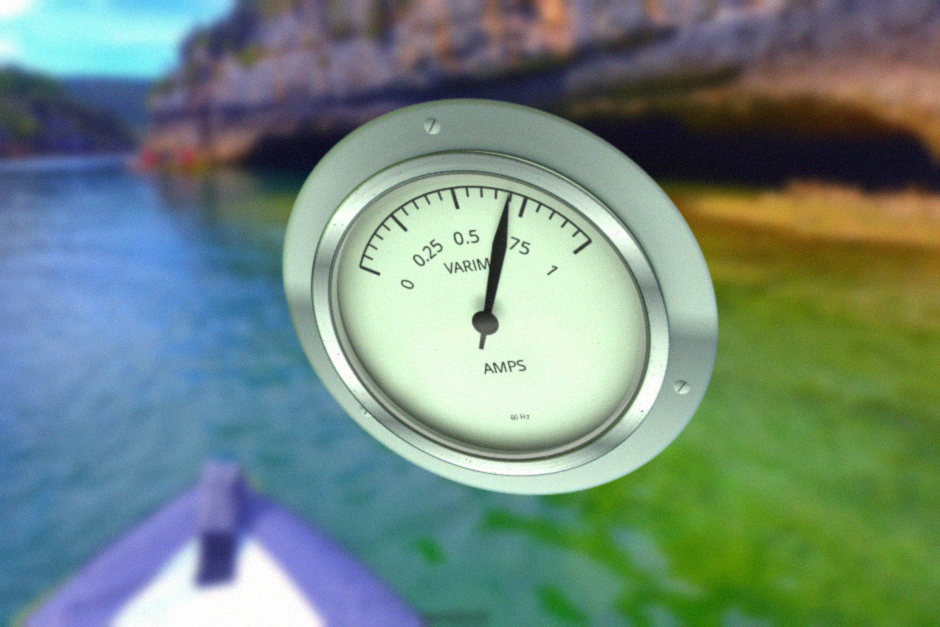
0.7 A
